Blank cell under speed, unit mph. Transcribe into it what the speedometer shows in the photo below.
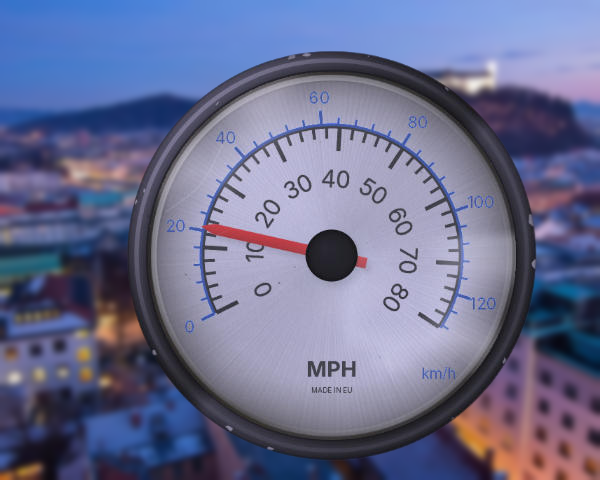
13 mph
